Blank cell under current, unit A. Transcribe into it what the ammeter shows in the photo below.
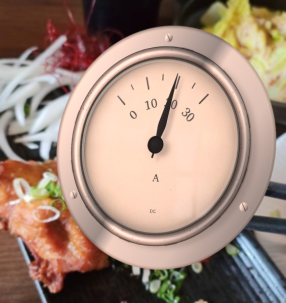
20 A
